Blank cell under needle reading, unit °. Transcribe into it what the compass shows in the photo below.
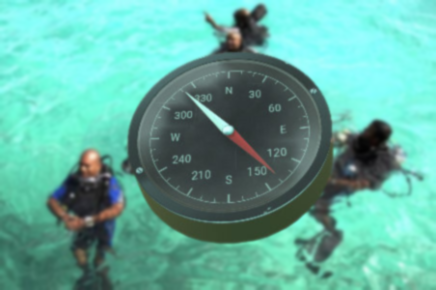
140 °
